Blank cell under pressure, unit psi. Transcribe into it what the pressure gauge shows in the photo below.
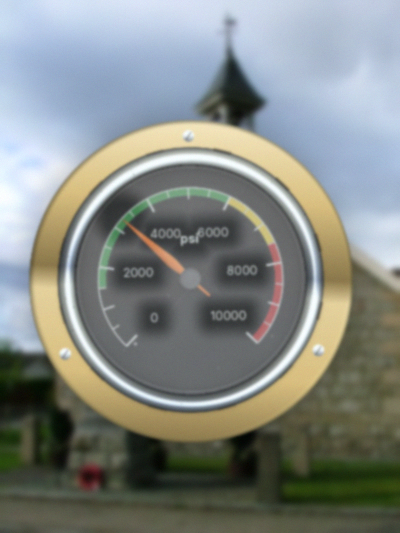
3250 psi
